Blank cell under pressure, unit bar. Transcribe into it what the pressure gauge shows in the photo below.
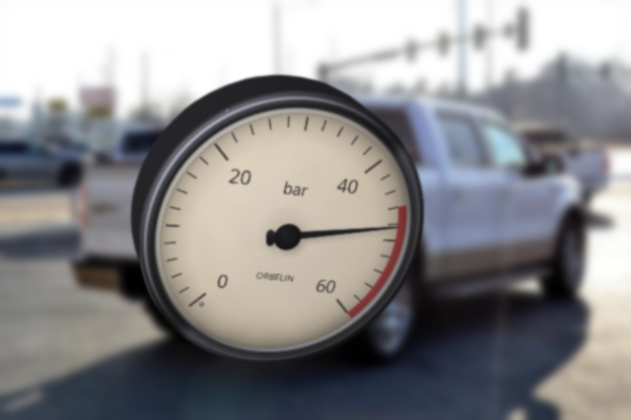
48 bar
